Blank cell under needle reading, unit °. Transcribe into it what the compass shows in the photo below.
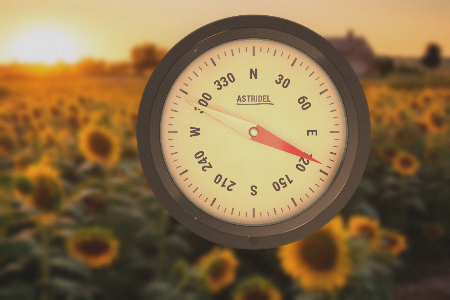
115 °
